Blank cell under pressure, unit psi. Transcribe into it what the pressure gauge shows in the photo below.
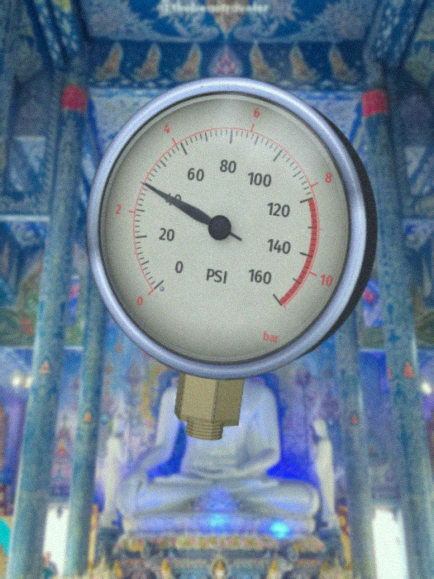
40 psi
